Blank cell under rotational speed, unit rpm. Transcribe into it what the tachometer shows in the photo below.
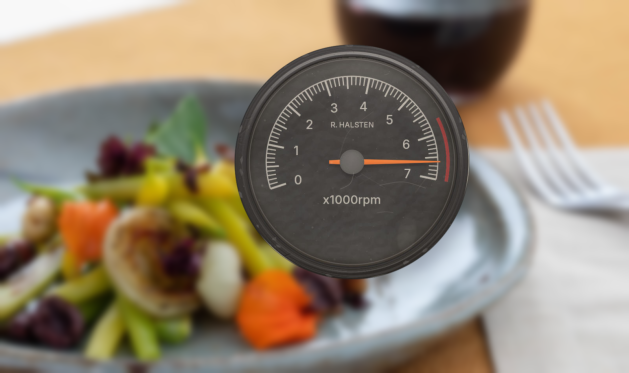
6600 rpm
